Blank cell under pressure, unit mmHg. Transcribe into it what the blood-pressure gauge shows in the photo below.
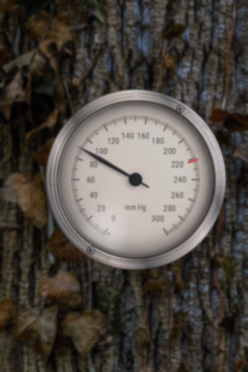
90 mmHg
